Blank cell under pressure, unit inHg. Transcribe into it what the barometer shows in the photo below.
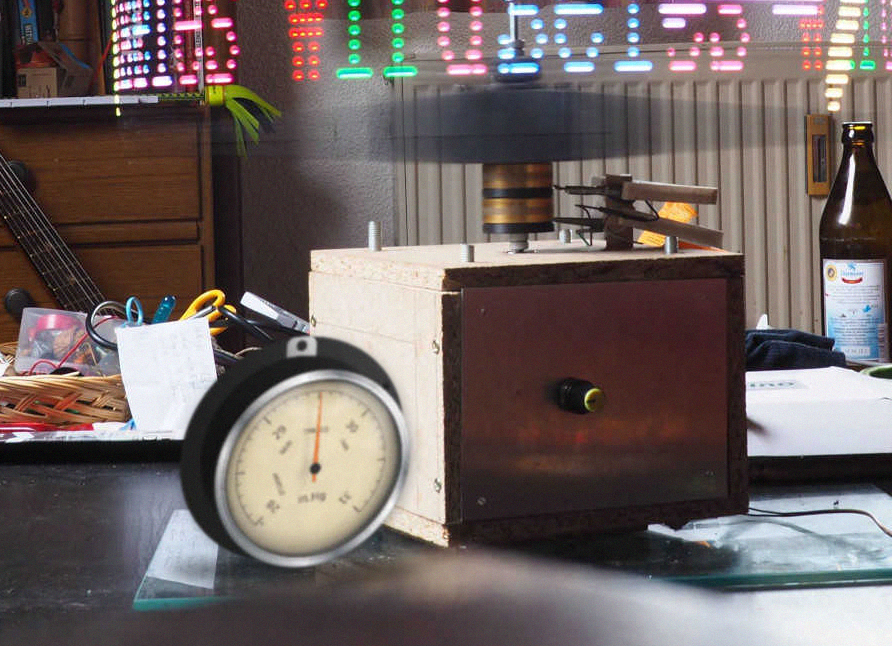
29.5 inHg
